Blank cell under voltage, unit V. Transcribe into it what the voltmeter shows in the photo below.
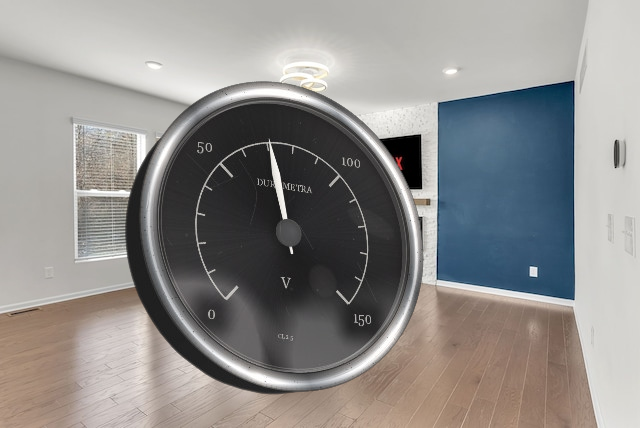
70 V
